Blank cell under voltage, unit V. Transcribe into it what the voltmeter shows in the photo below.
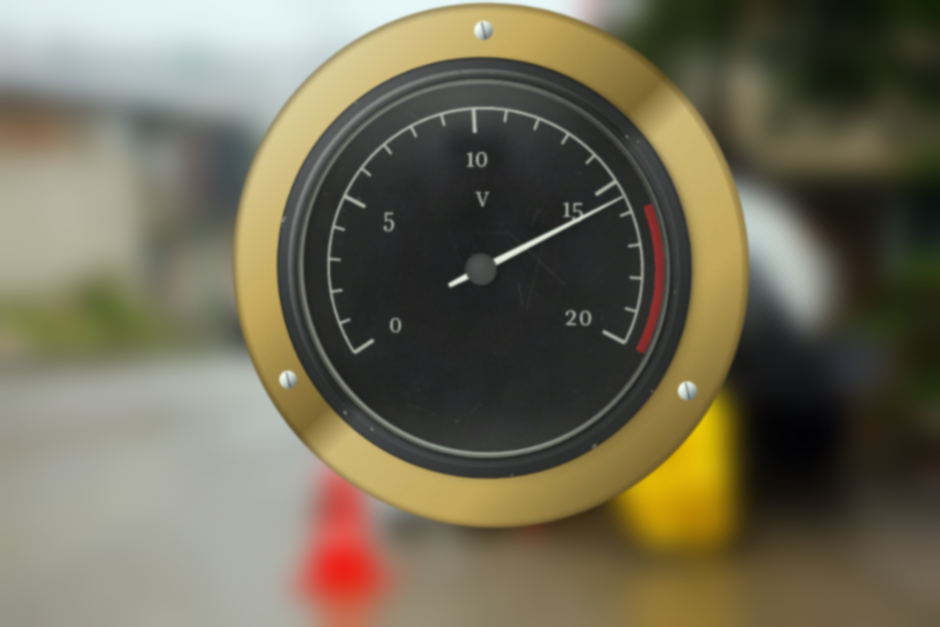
15.5 V
